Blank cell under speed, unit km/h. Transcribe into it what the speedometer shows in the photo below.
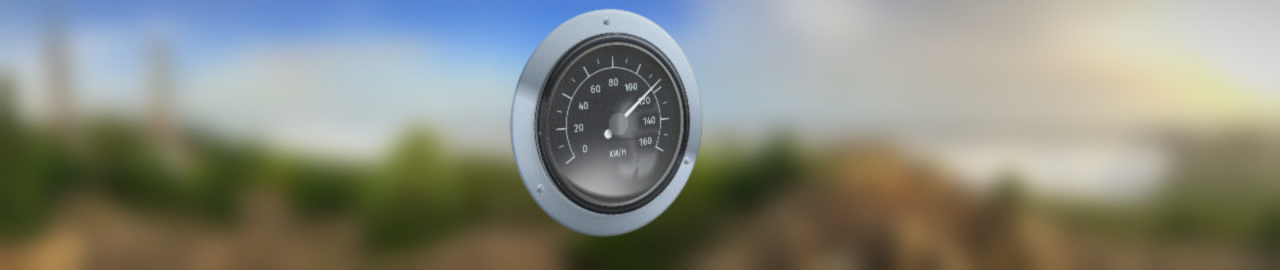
115 km/h
